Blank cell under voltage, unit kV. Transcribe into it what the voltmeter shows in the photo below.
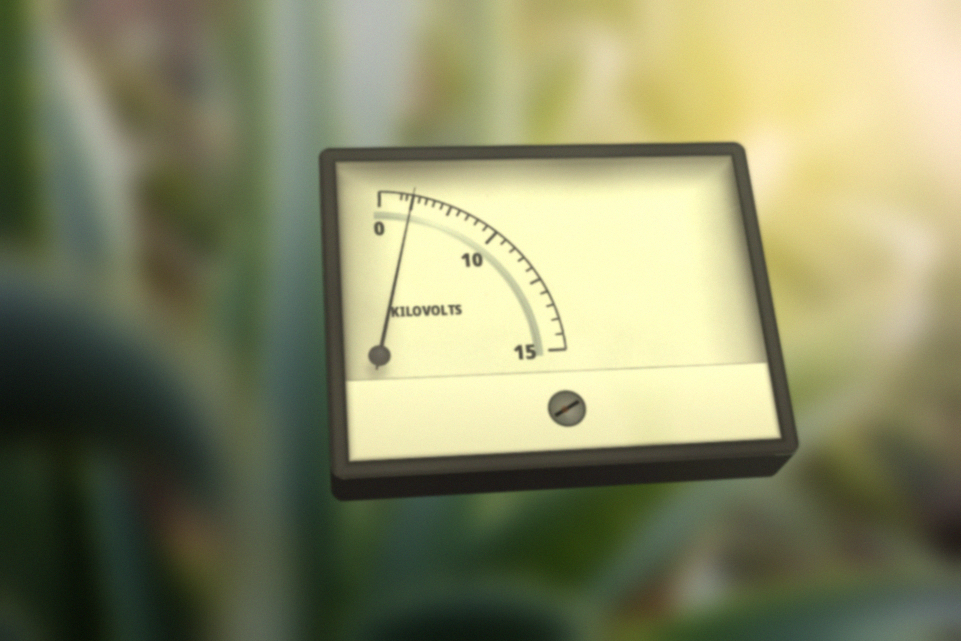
5 kV
